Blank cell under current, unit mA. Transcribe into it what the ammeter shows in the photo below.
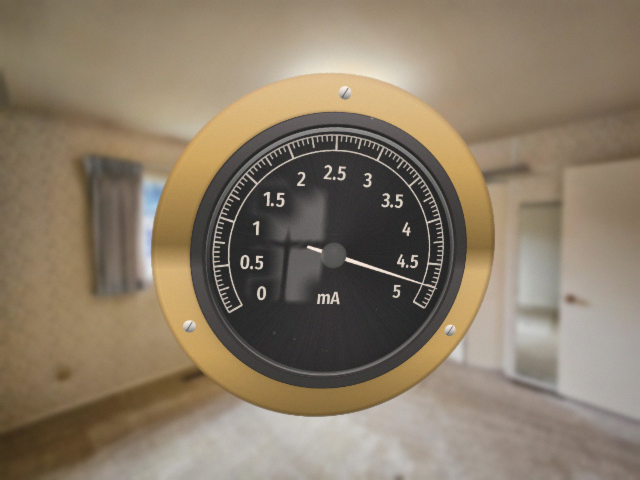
4.75 mA
